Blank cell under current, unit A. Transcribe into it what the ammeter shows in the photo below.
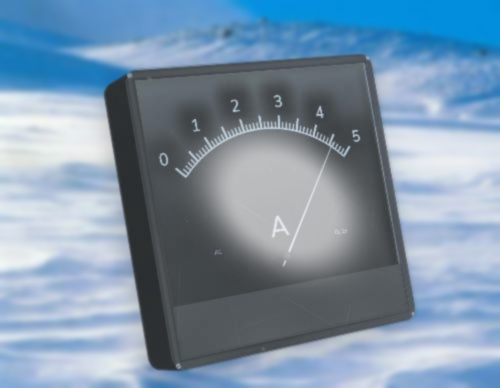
4.5 A
